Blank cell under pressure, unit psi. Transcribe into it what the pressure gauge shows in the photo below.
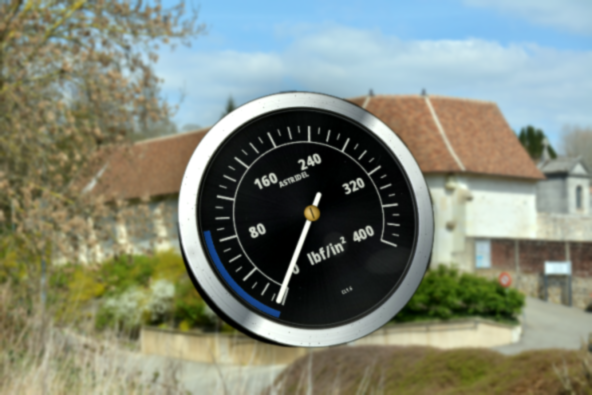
5 psi
